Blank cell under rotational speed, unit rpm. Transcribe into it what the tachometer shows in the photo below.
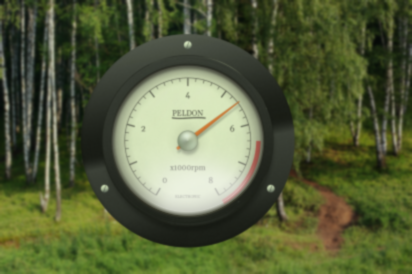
5400 rpm
